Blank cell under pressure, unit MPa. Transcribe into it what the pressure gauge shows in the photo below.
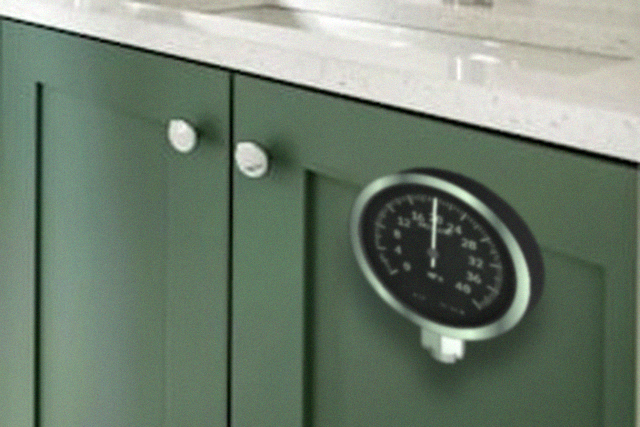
20 MPa
